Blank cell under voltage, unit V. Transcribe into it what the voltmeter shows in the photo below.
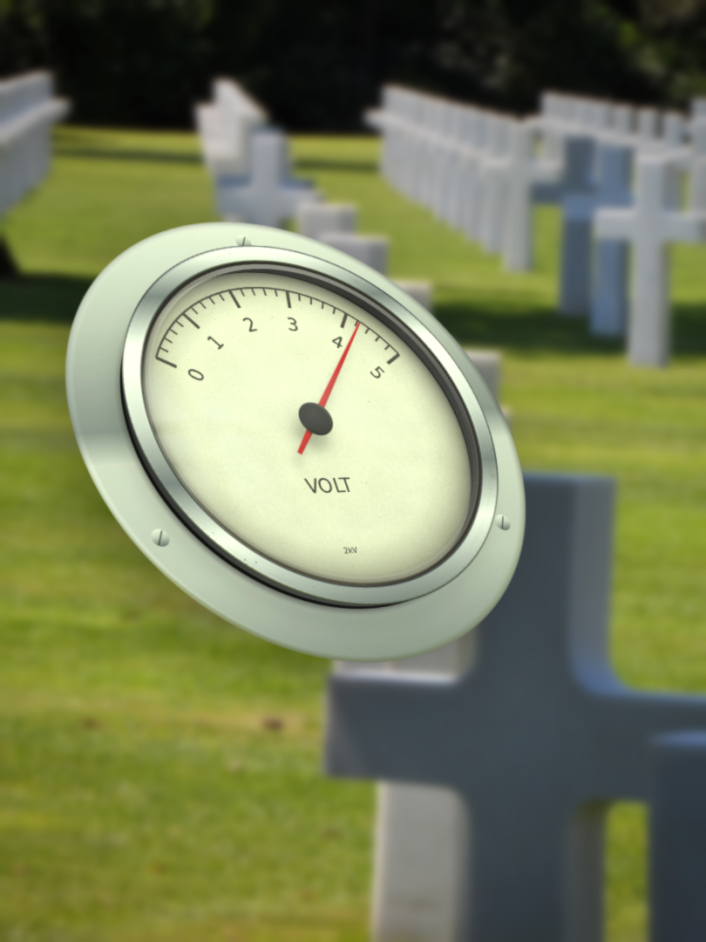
4.2 V
